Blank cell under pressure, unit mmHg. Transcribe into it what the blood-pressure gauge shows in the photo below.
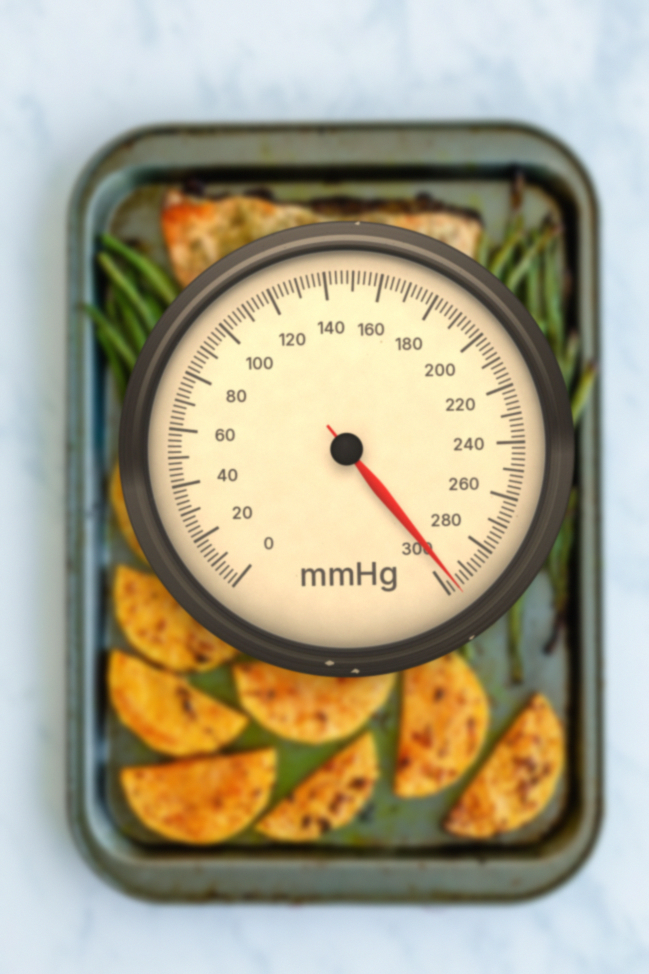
296 mmHg
